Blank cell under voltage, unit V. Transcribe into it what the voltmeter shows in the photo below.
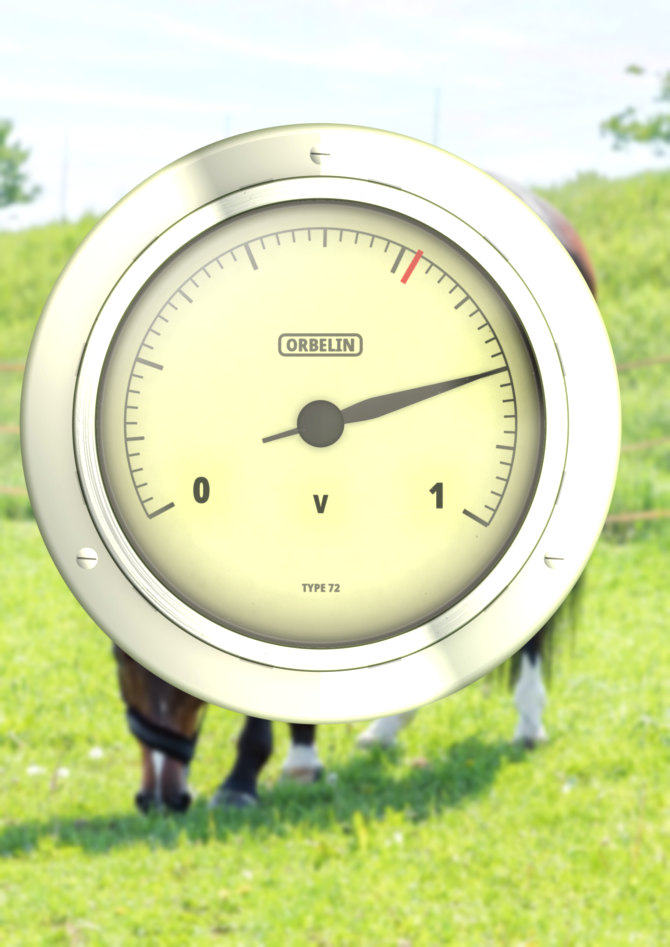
0.8 V
